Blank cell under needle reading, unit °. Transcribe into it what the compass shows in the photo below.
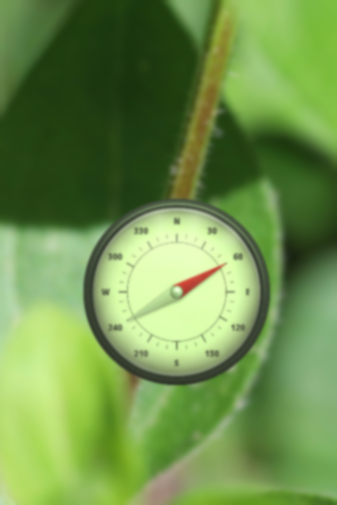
60 °
